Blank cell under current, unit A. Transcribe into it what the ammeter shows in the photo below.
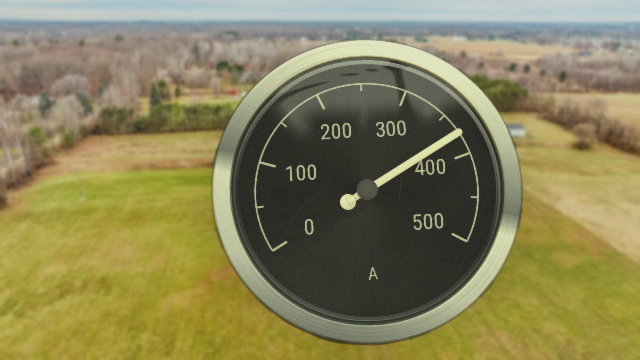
375 A
